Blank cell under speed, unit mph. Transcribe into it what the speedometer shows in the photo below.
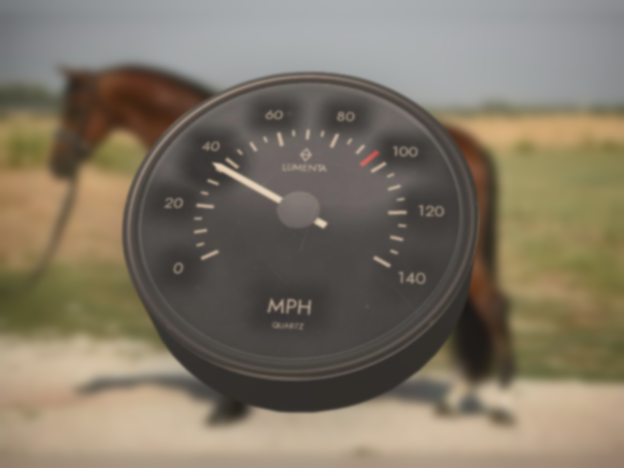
35 mph
